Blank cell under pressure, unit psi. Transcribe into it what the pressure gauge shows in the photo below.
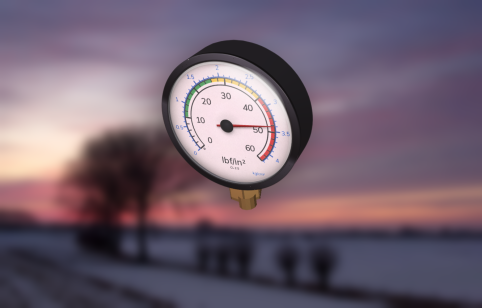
48 psi
